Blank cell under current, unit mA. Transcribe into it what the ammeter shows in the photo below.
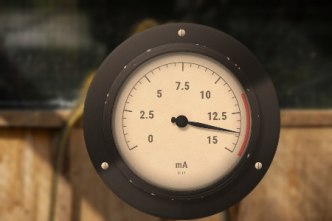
13.75 mA
